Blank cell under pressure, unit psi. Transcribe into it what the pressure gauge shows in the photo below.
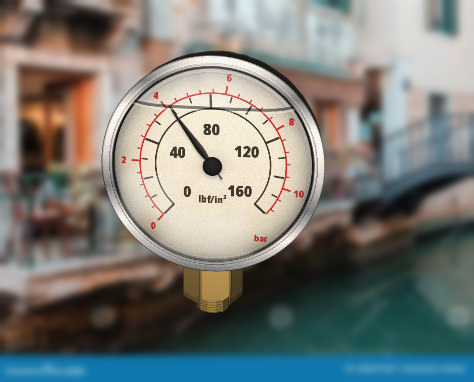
60 psi
